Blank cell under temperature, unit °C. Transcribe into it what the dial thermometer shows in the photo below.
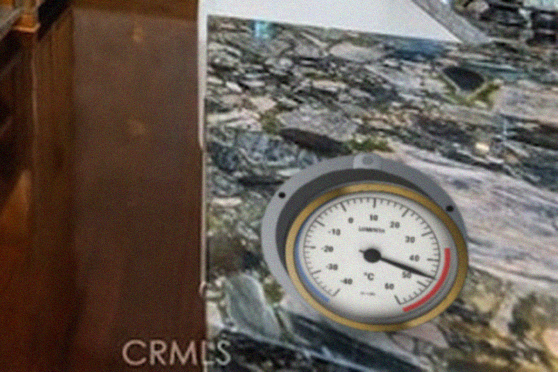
46 °C
